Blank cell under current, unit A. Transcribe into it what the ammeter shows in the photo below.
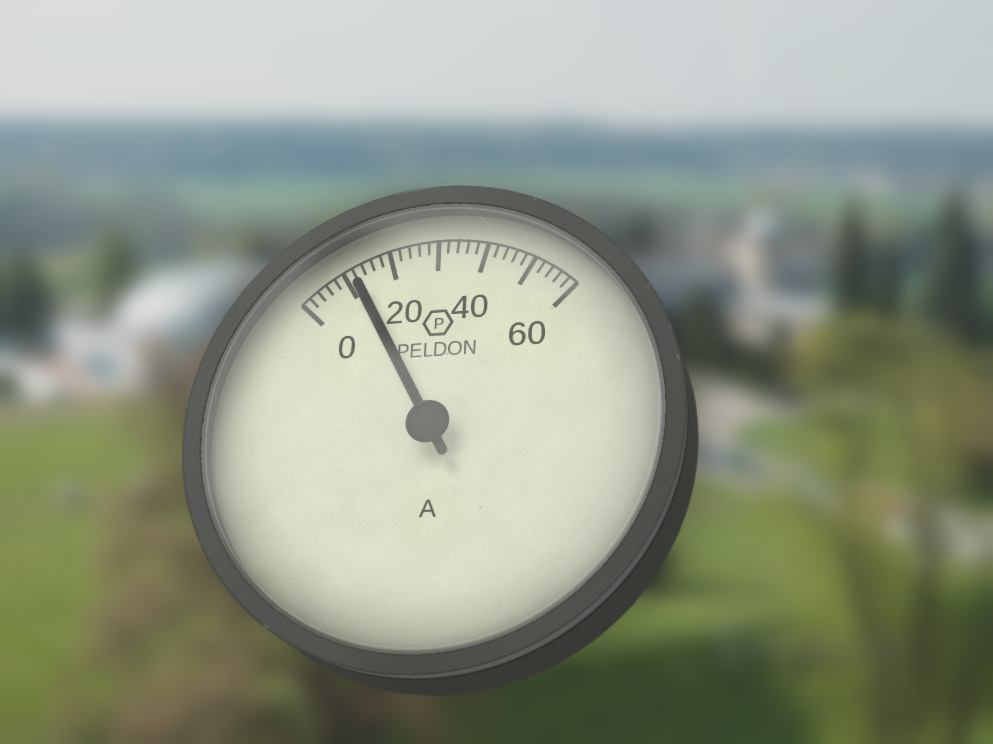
12 A
